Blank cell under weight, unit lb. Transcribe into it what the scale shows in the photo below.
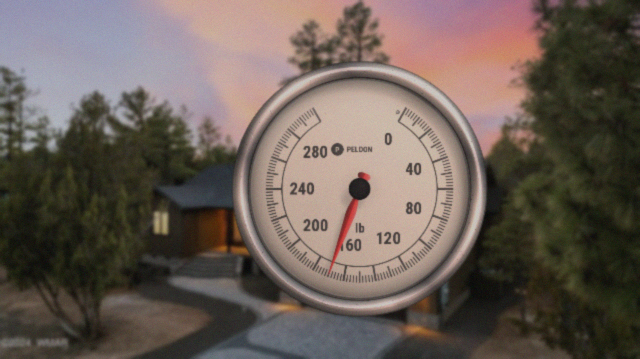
170 lb
